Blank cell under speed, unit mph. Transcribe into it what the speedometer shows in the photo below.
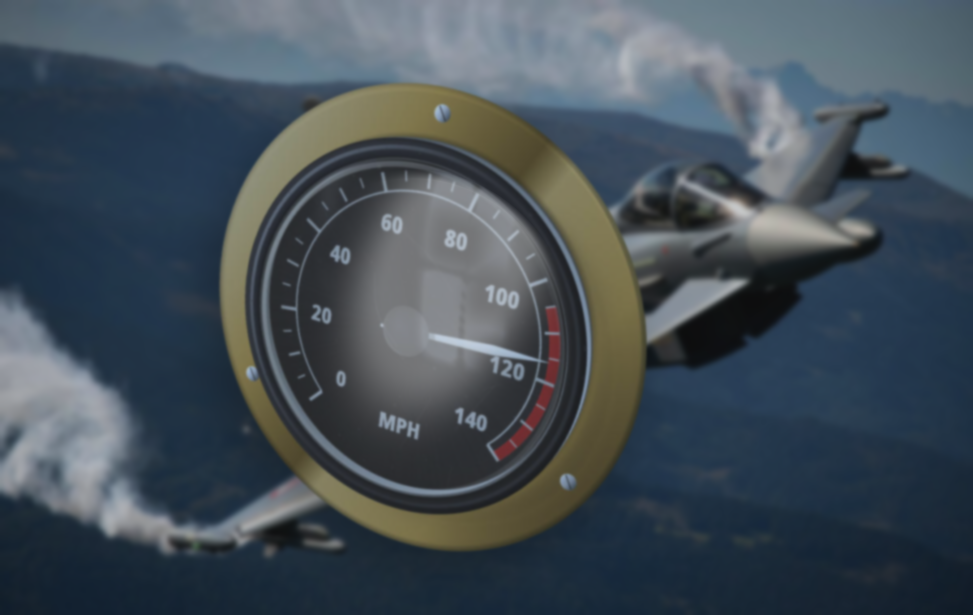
115 mph
